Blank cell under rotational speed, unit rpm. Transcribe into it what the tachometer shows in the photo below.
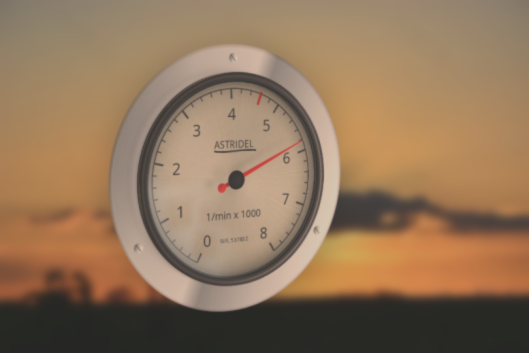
5800 rpm
